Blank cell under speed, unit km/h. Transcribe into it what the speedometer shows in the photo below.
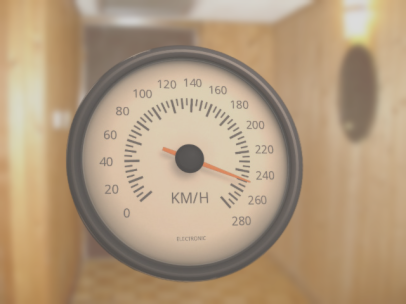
250 km/h
